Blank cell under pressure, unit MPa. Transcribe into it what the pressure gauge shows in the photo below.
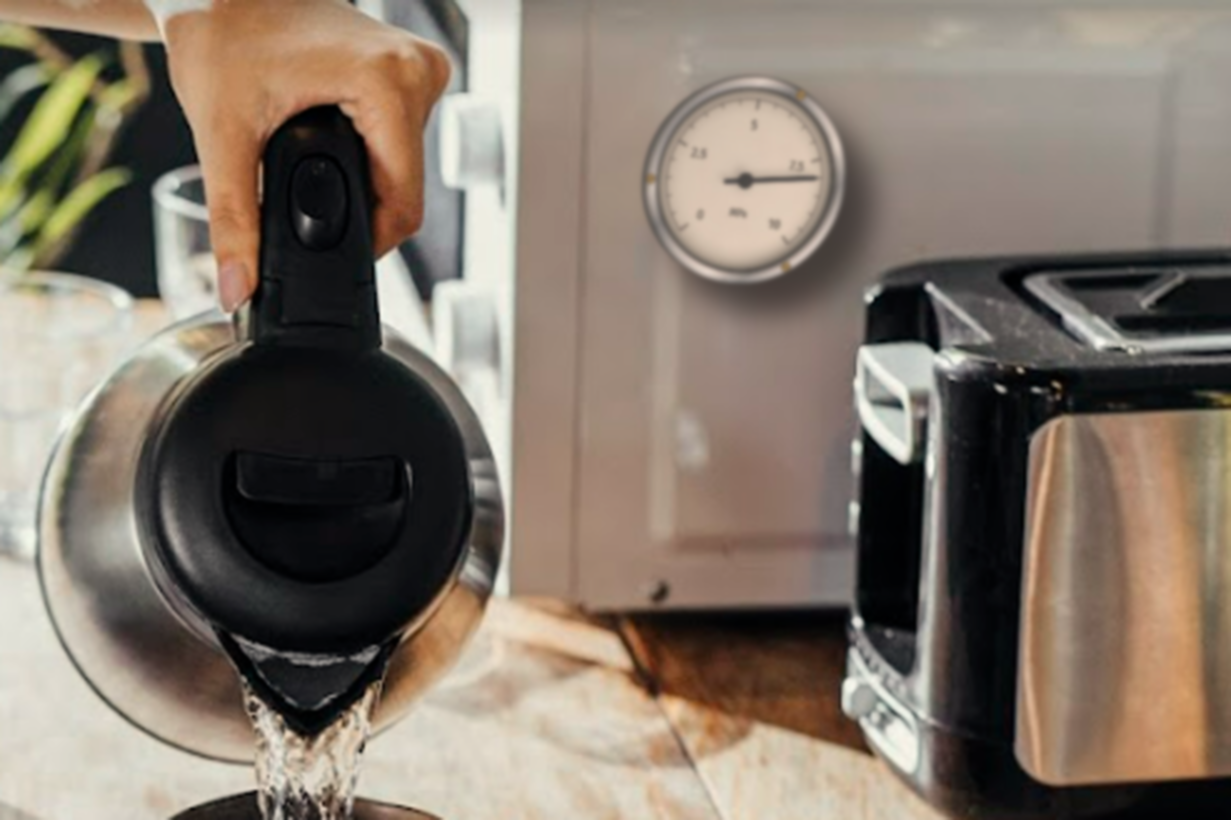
8 MPa
